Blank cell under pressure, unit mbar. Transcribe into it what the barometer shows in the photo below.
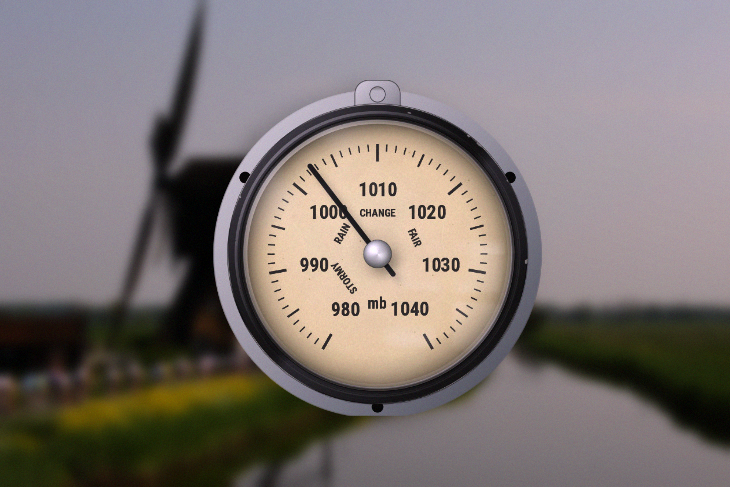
1002.5 mbar
